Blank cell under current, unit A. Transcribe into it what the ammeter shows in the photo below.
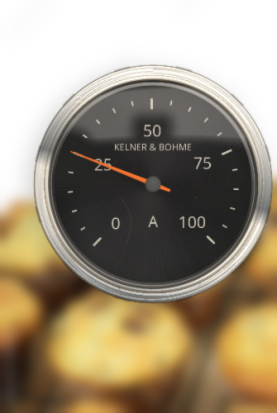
25 A
